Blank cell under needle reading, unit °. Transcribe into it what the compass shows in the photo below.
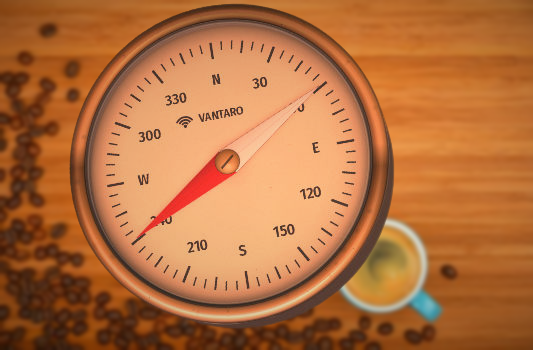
240 °
